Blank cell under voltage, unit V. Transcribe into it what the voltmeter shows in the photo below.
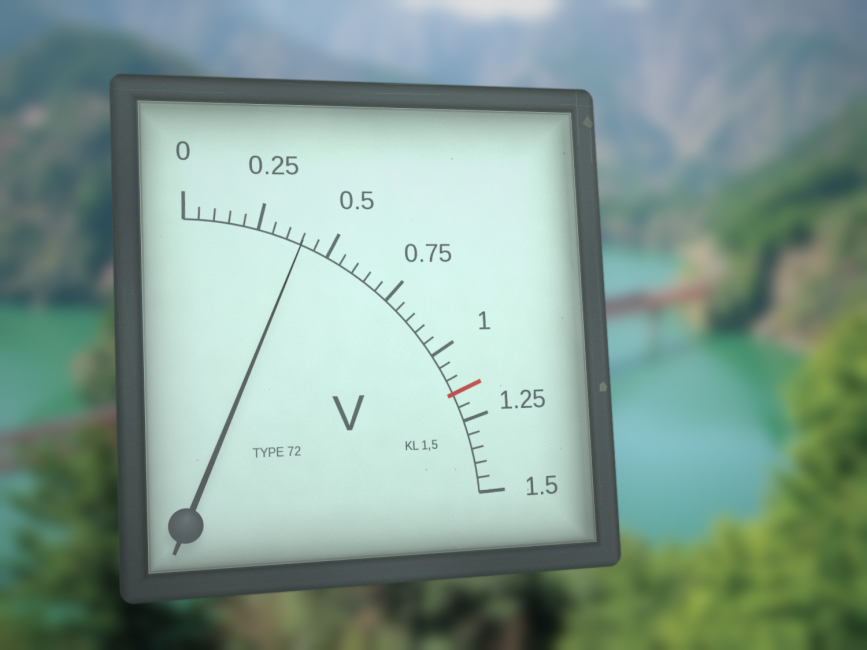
0.4 V
